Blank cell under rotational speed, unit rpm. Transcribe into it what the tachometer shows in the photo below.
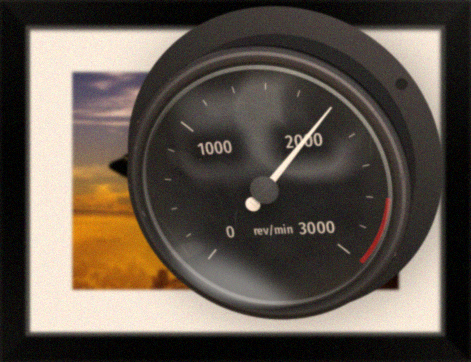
2000 rpm
